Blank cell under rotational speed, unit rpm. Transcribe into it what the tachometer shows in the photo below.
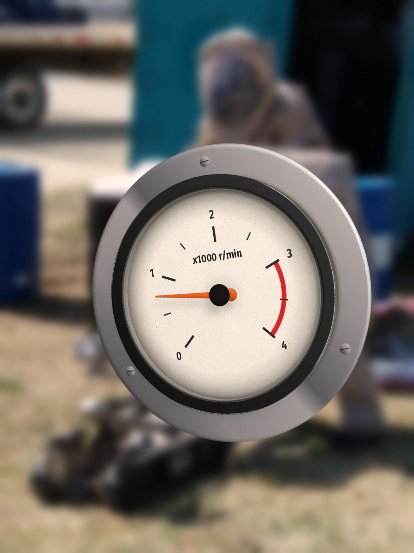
750 rpm
